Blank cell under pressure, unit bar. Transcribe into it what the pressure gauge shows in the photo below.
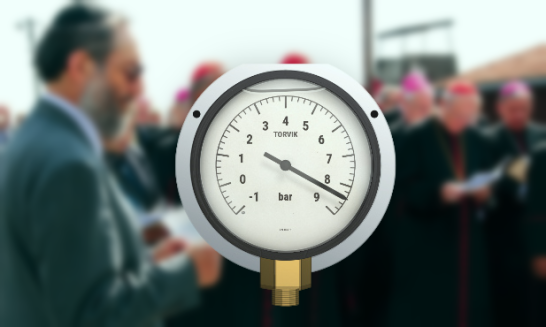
8.4 bar
